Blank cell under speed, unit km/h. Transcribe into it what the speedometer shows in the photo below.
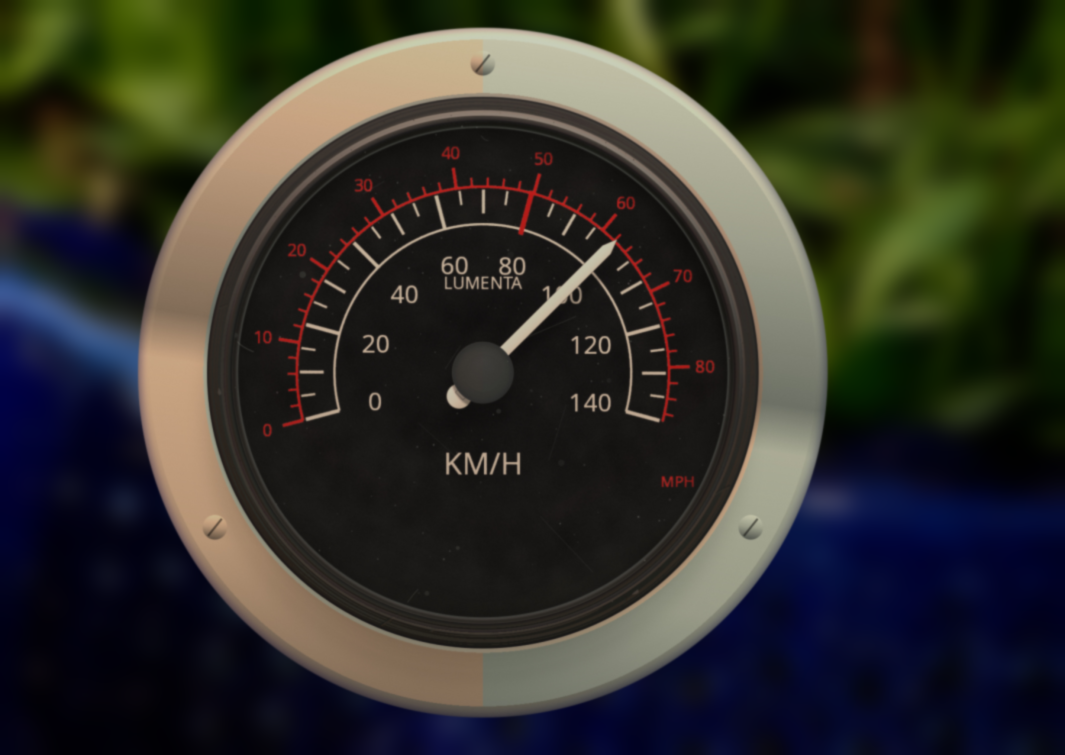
100 km/h
